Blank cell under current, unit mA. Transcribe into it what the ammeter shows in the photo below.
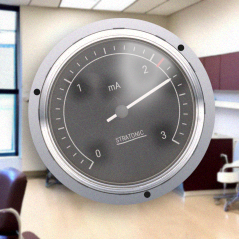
2.3 mA
